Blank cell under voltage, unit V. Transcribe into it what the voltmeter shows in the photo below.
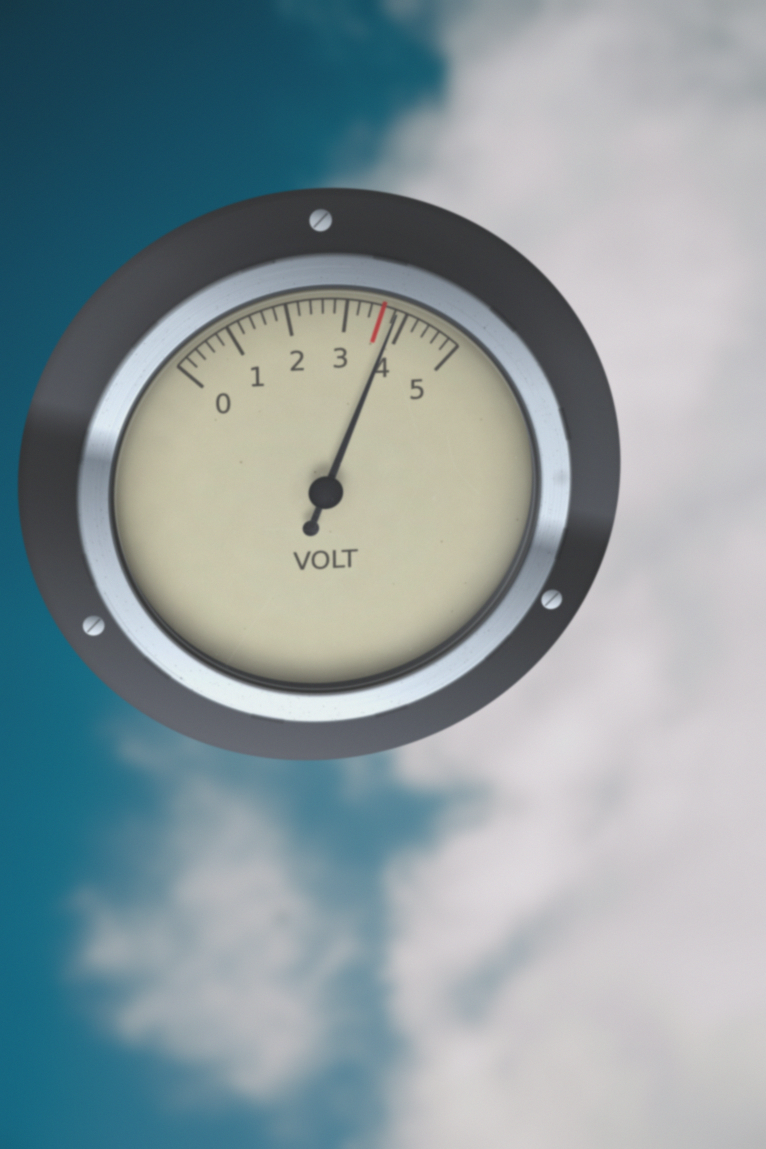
3.8 V
